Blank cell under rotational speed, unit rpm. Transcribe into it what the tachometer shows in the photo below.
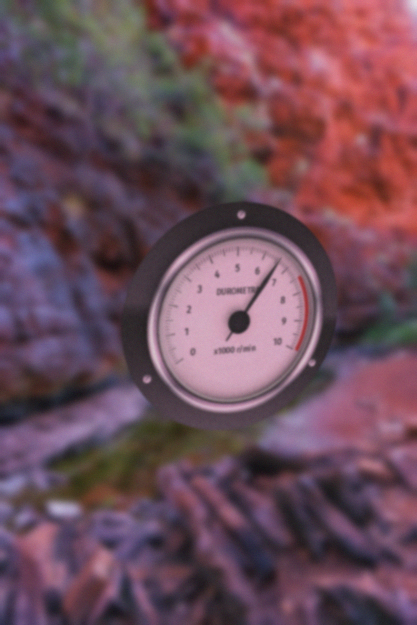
6500 rpm
